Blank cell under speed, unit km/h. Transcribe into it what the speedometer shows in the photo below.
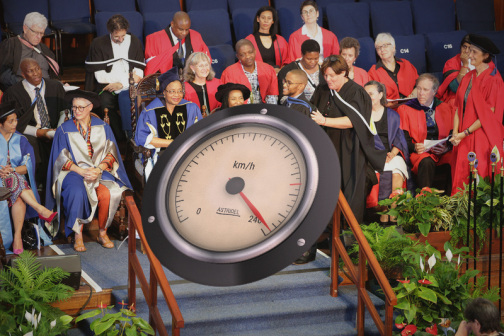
235 km/h
